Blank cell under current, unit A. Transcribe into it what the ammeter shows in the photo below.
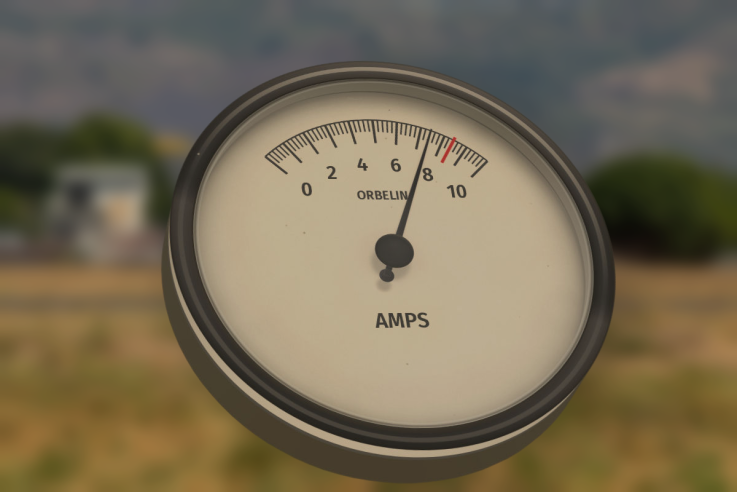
7.4 A
